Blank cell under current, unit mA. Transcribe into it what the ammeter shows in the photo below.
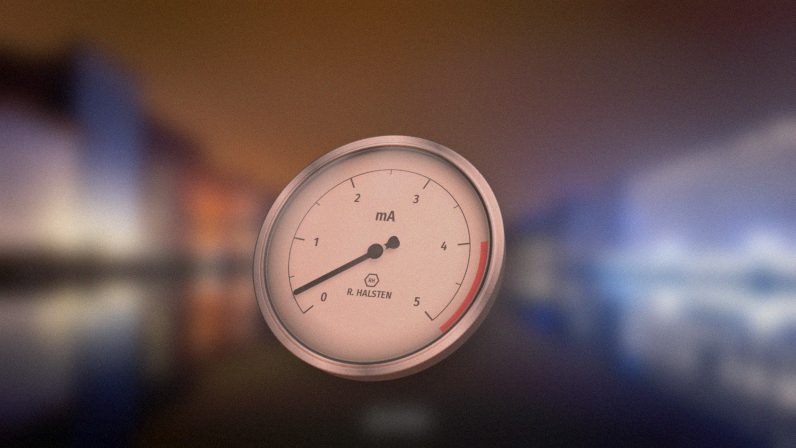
0.25 mA
